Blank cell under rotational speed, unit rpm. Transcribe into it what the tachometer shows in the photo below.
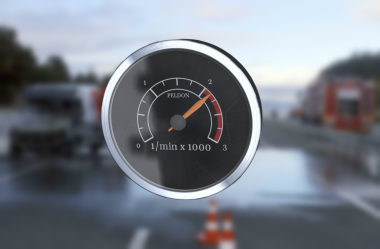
2125 rpm
